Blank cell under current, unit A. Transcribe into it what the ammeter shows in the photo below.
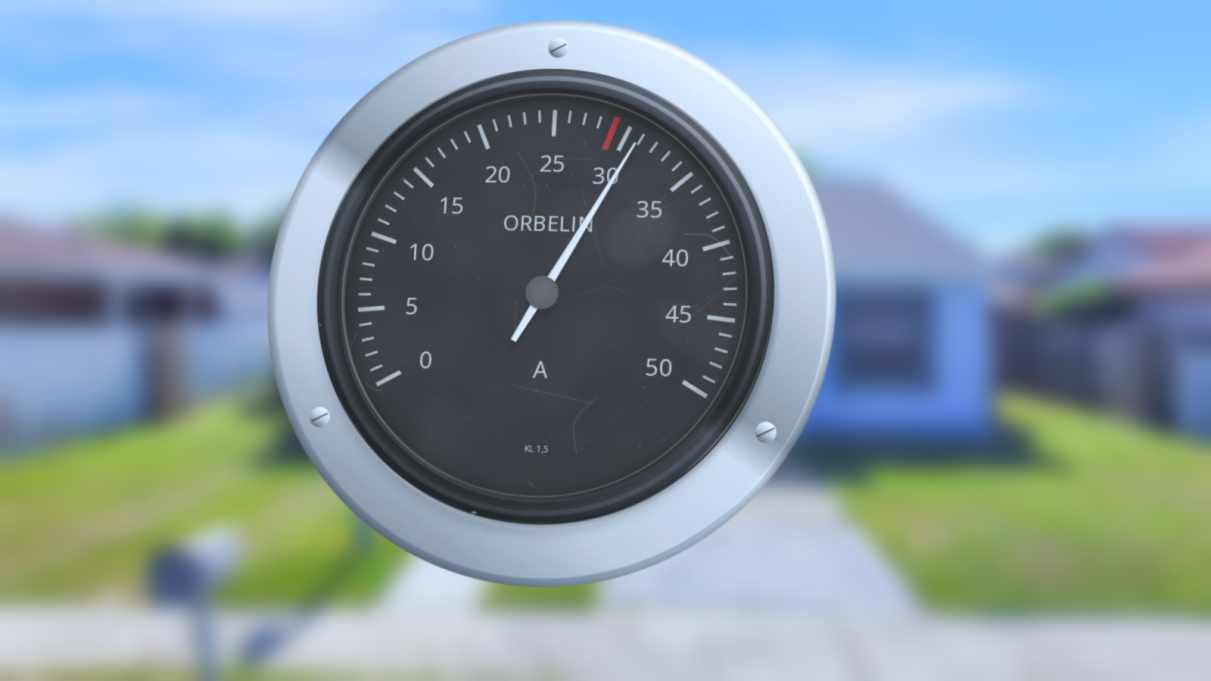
31 A
